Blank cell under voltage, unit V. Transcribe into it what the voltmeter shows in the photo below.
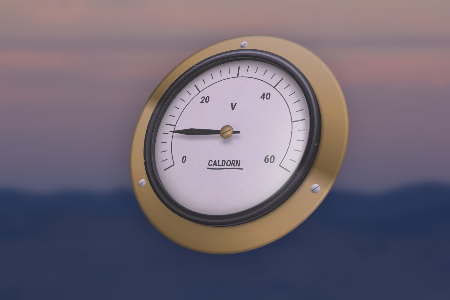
8 V
